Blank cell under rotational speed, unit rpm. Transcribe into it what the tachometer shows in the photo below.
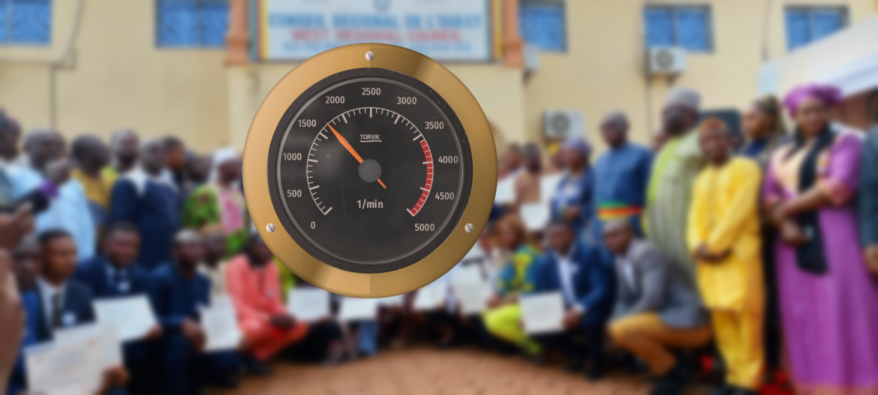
1700 rpm
